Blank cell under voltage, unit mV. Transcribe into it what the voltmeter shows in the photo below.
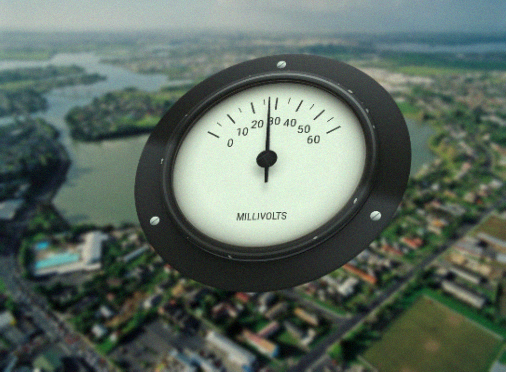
27.5 mV
